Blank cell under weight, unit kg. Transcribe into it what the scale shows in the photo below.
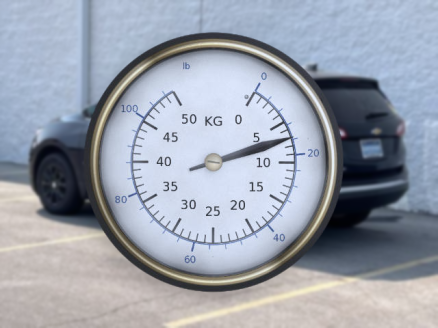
7 kg
